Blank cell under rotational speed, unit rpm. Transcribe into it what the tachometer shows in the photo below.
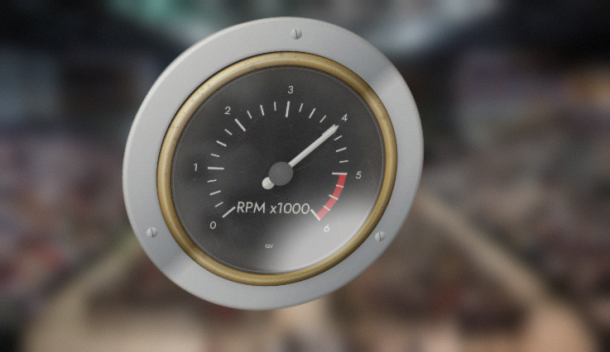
4000 rpm
